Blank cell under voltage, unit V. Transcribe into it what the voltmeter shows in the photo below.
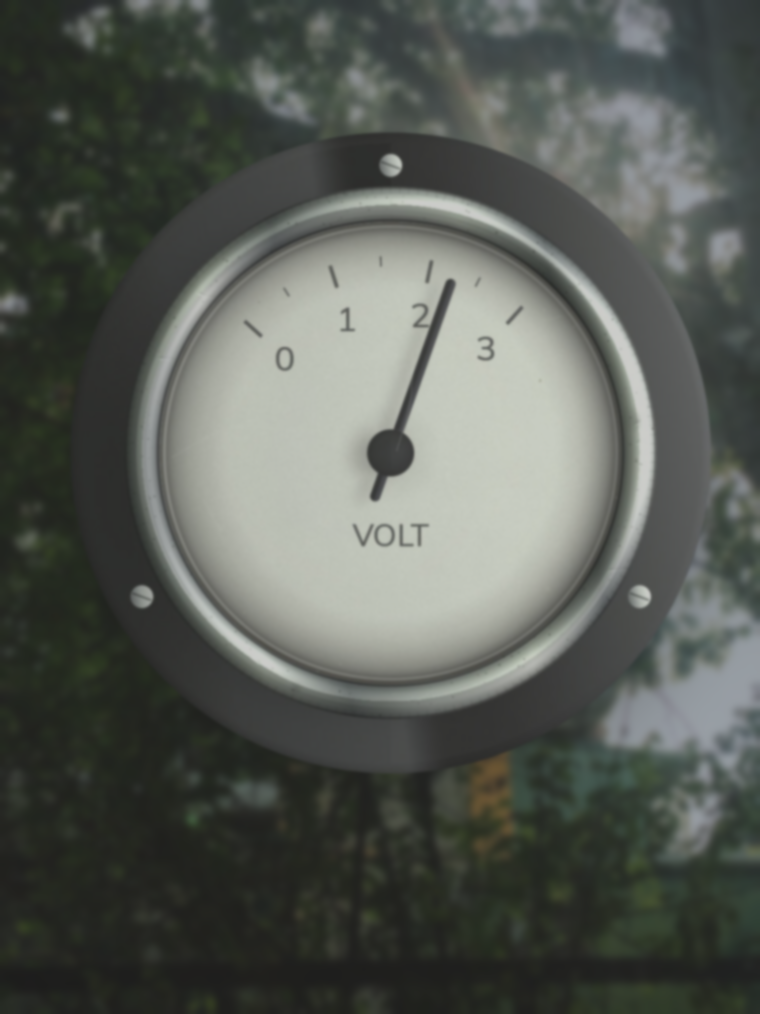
2.25 V
